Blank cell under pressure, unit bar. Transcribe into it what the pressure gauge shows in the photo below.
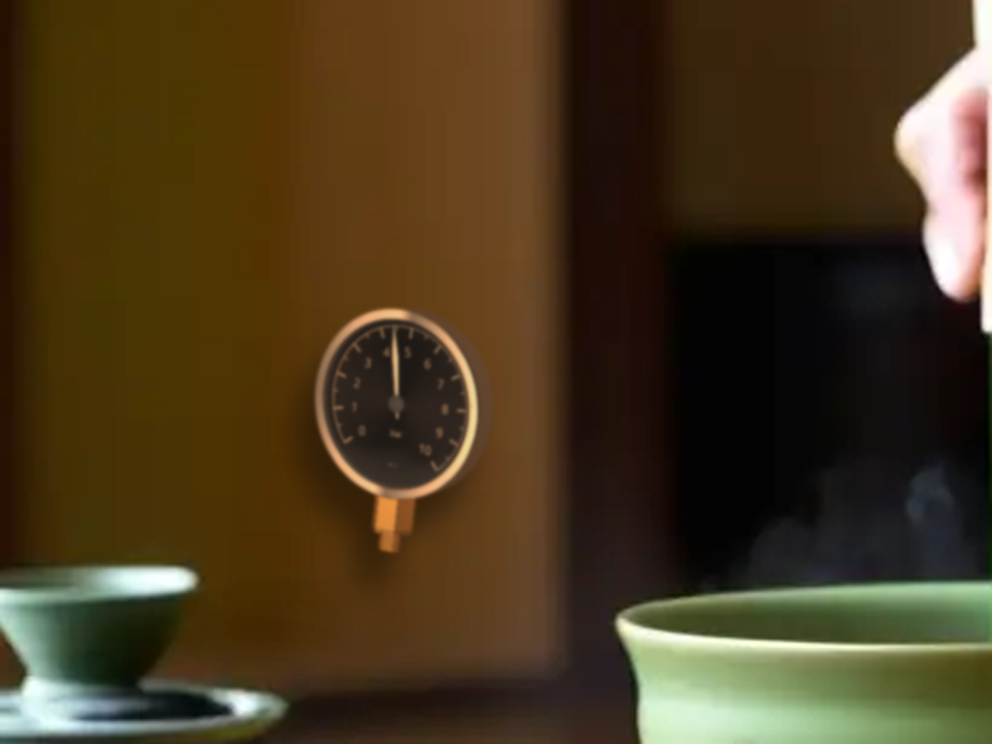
4.5 bar
